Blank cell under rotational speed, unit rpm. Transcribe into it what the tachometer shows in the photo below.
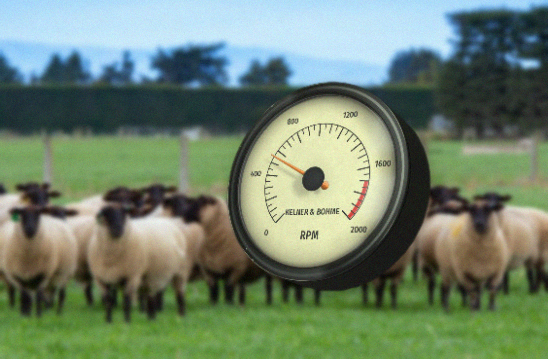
550 rpm
